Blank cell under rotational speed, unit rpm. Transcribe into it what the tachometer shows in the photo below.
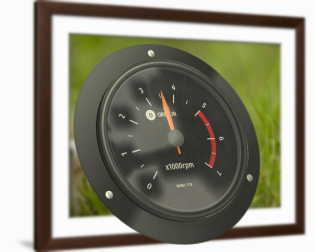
3500 rpm
